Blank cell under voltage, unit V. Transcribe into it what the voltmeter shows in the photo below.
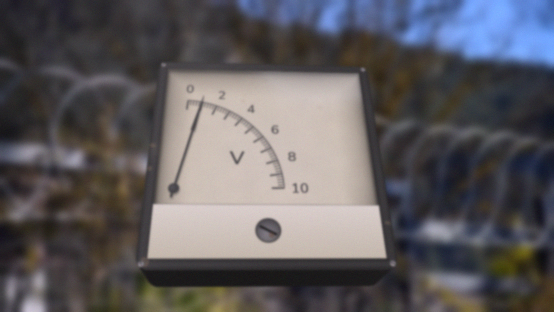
1 V
